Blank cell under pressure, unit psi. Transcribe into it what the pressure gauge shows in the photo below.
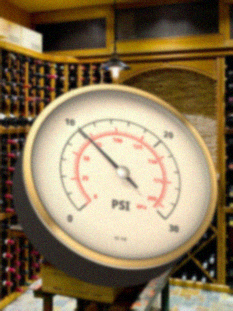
10 psi
